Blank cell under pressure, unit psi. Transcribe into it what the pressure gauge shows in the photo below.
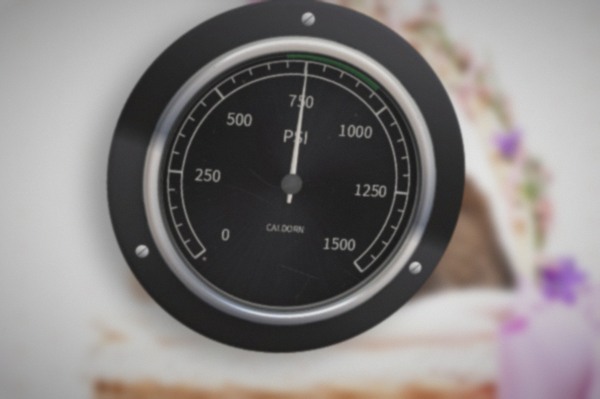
750 psi
